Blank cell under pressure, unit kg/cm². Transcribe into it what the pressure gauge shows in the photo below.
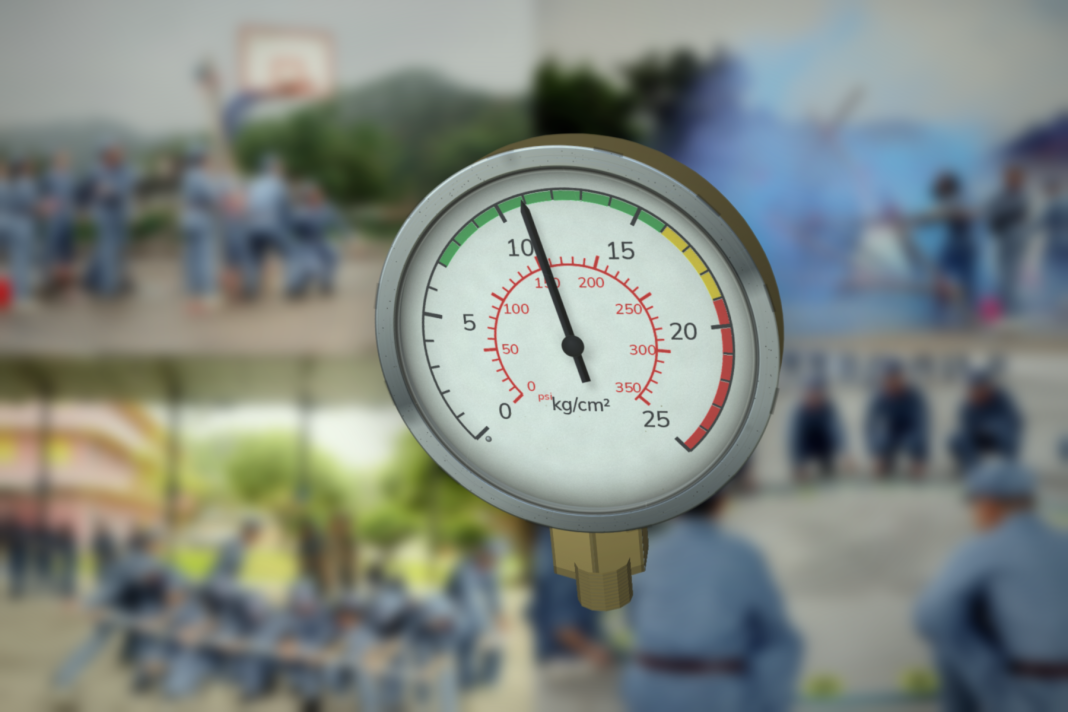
11 kg/cm²
